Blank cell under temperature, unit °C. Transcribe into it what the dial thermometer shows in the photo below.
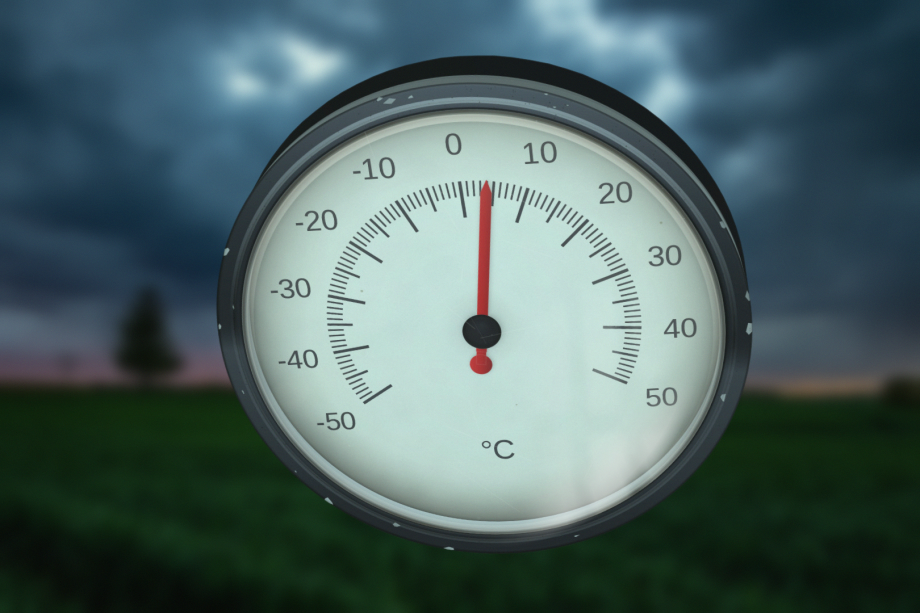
4 °C
